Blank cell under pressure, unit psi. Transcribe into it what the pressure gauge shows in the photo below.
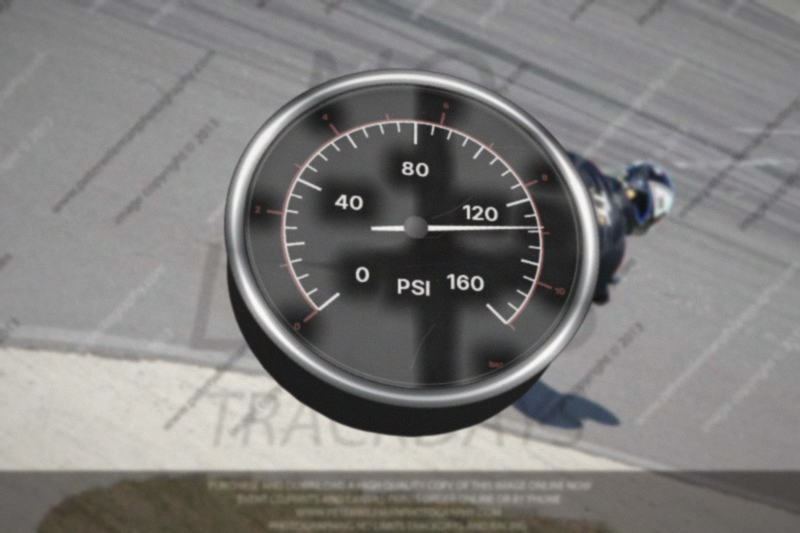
130 psi
